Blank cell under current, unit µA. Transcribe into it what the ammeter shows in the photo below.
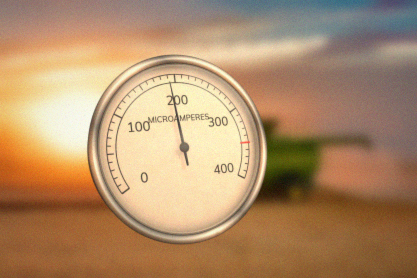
190 µA
